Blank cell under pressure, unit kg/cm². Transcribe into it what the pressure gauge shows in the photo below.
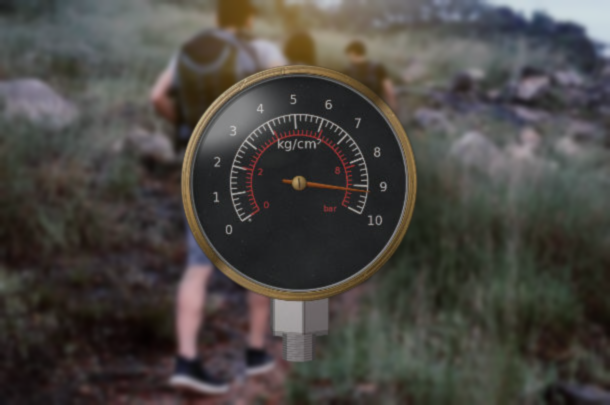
9.2 kg/cm²
